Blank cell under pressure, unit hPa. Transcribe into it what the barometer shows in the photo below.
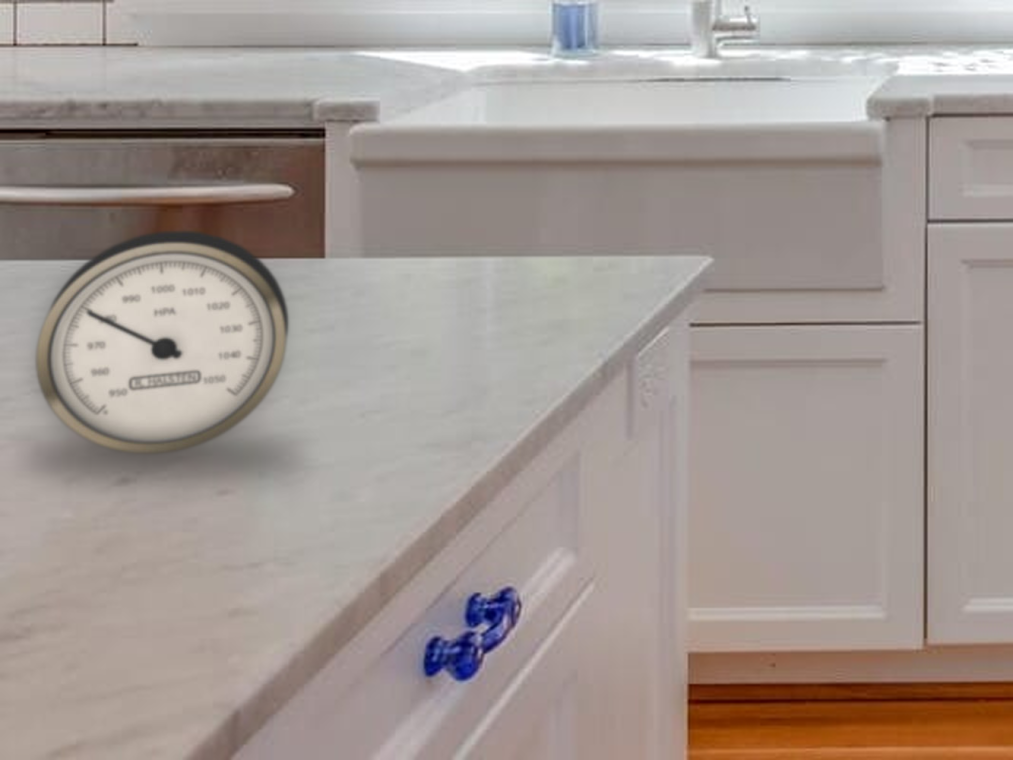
980 hPa
